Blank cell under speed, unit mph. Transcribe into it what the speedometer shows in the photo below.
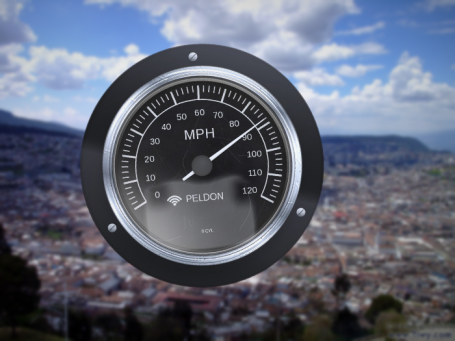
88 mph
